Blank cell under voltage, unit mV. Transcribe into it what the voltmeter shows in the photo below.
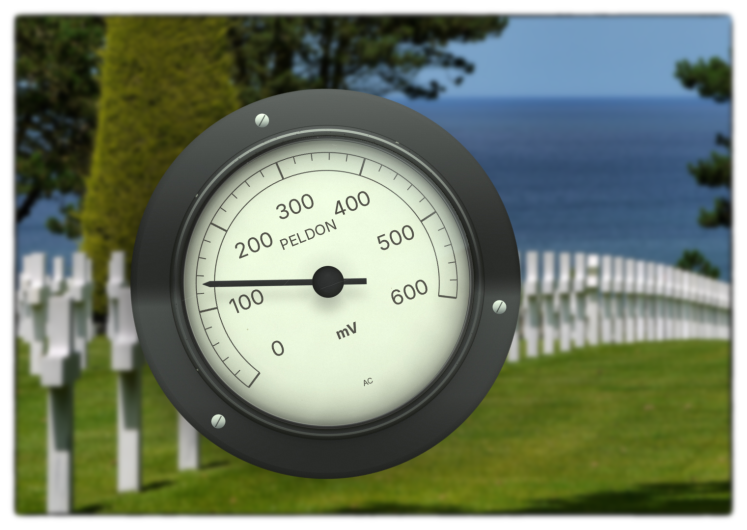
130 mV
